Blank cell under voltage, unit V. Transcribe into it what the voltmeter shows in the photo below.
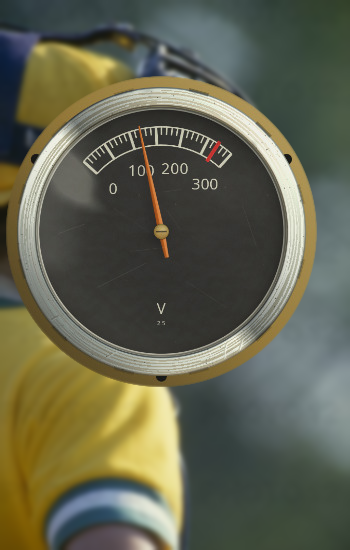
120 V
